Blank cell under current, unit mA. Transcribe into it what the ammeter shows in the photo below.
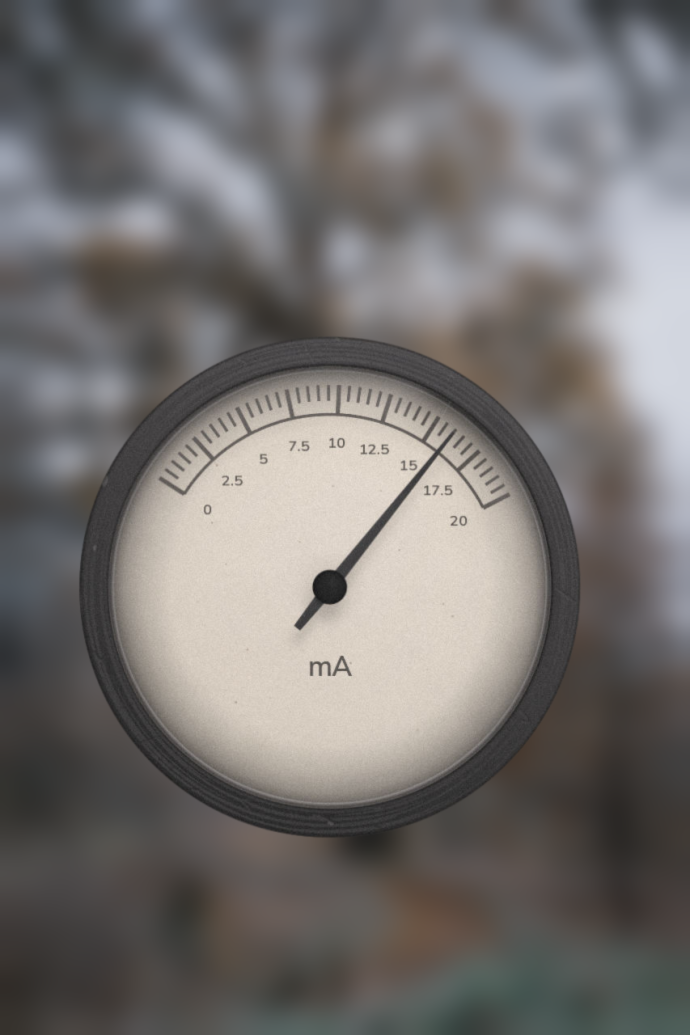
16 mA
